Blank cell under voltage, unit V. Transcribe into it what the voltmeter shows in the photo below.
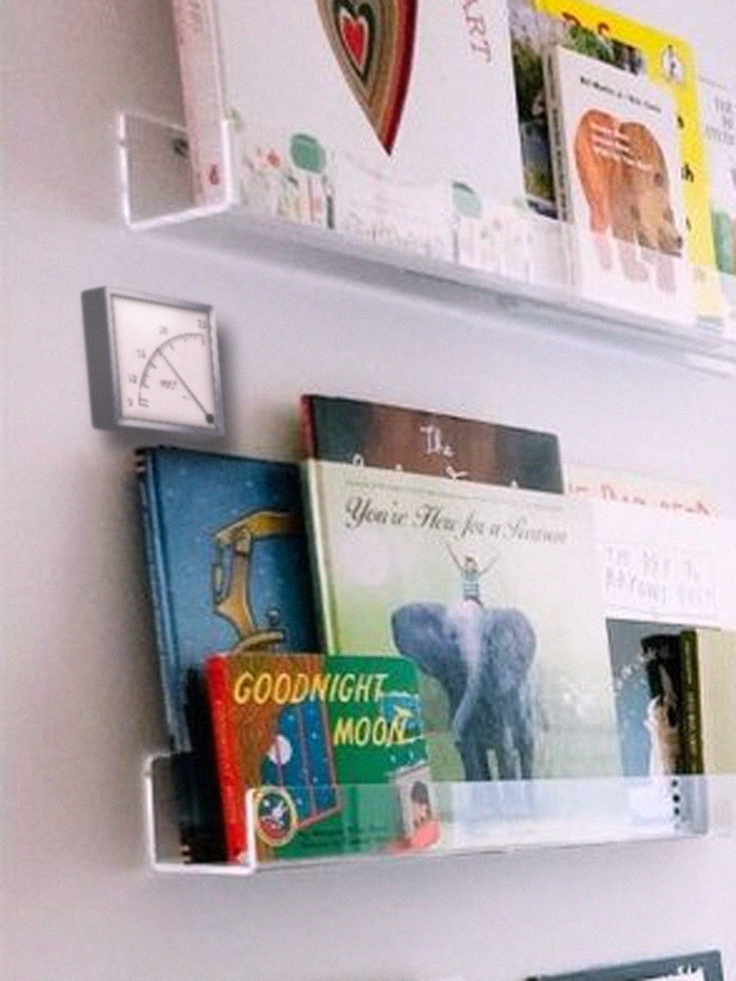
17.5 V
